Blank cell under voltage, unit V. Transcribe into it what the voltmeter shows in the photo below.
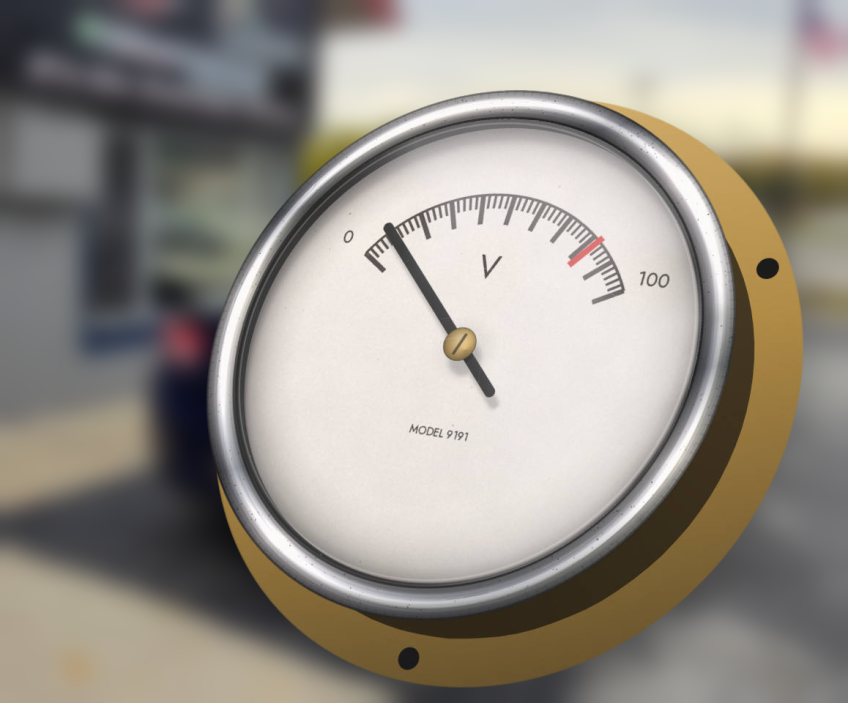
10 V
